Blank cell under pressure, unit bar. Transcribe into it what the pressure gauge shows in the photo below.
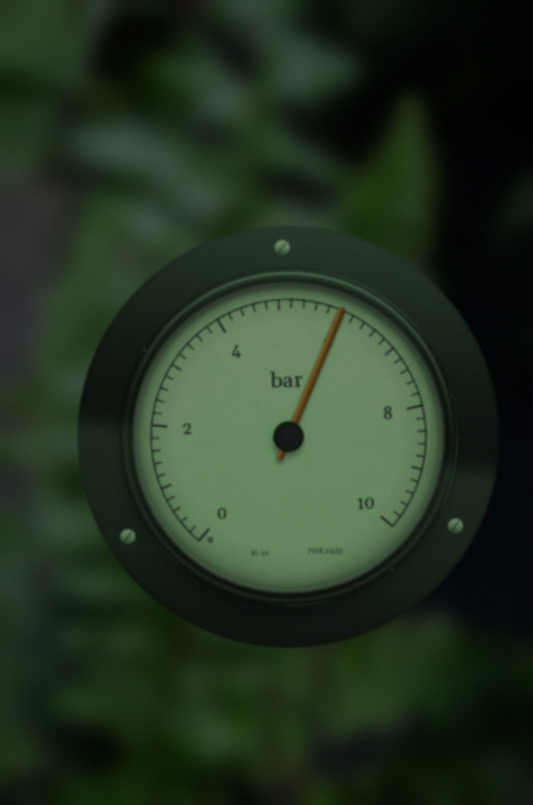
6 bar
